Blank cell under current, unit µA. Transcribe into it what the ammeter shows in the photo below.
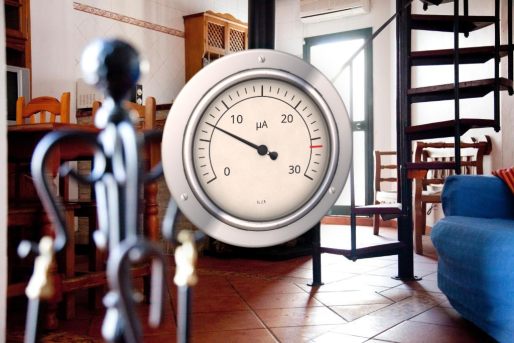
7 µA
